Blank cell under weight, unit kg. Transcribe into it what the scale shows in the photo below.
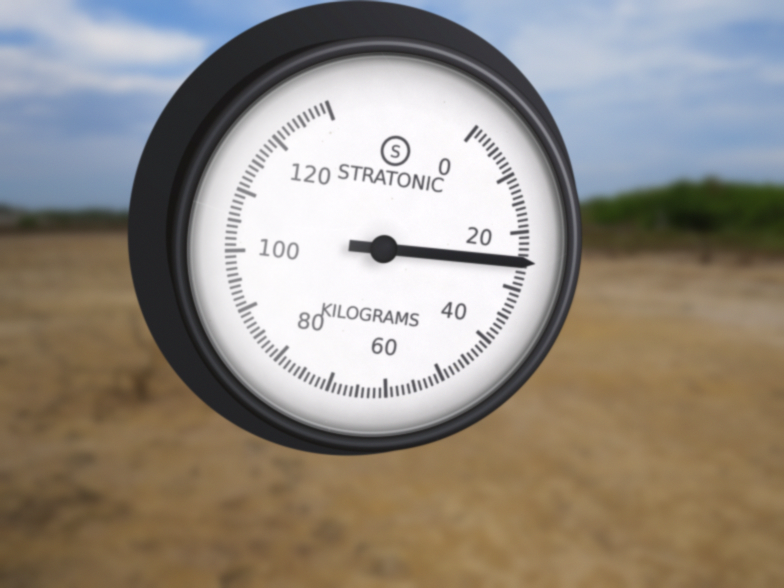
25 kg
